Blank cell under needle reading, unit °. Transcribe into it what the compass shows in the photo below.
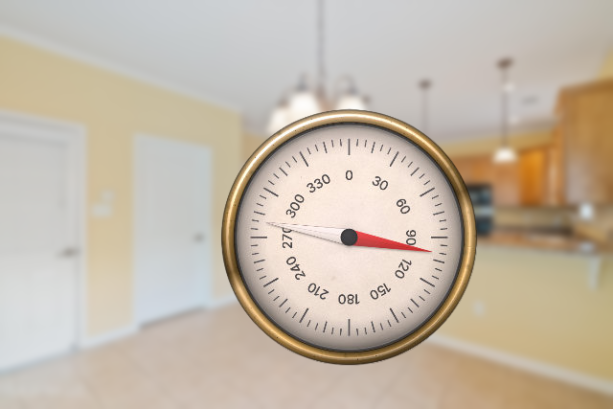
100 °
